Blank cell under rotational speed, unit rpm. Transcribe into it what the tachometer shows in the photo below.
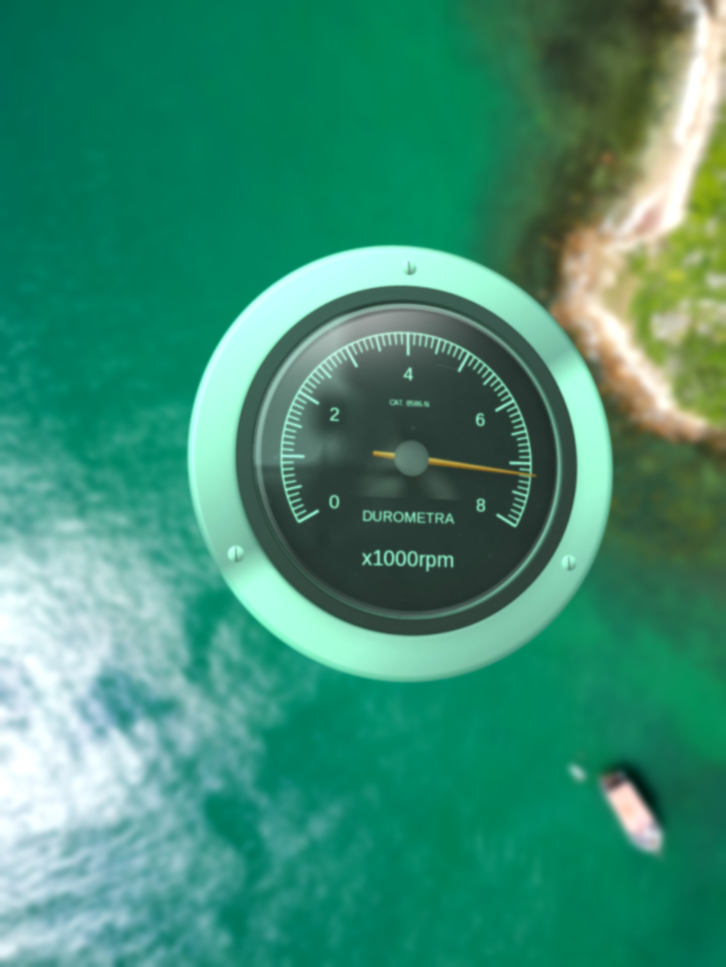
7200 rpm
